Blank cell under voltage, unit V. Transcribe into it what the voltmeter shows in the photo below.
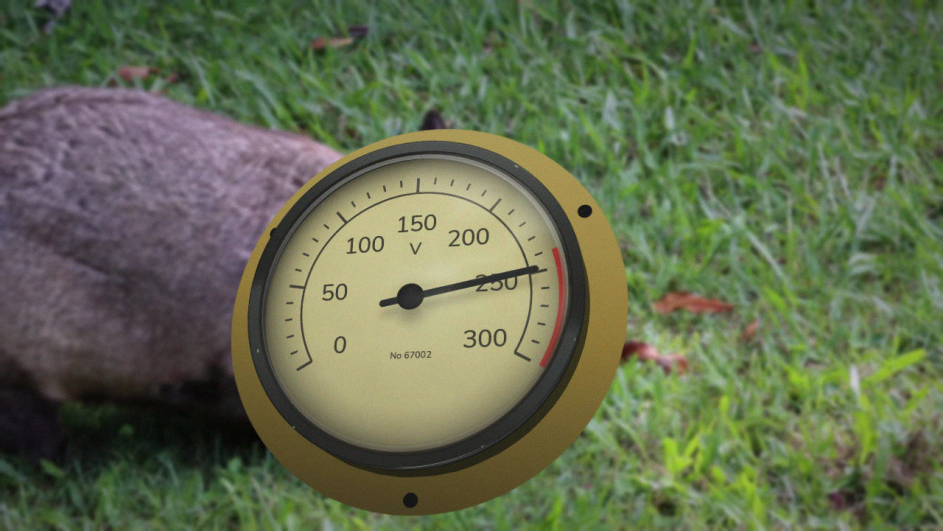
250 V
